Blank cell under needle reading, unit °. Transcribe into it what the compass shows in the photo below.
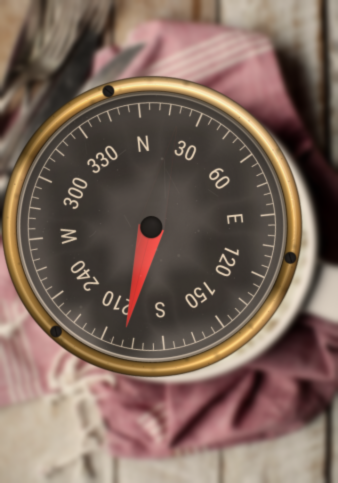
200 °
